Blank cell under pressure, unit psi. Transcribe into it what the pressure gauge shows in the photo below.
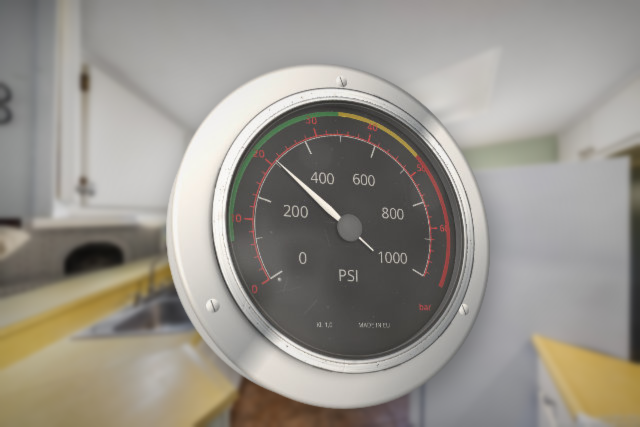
300 psi
